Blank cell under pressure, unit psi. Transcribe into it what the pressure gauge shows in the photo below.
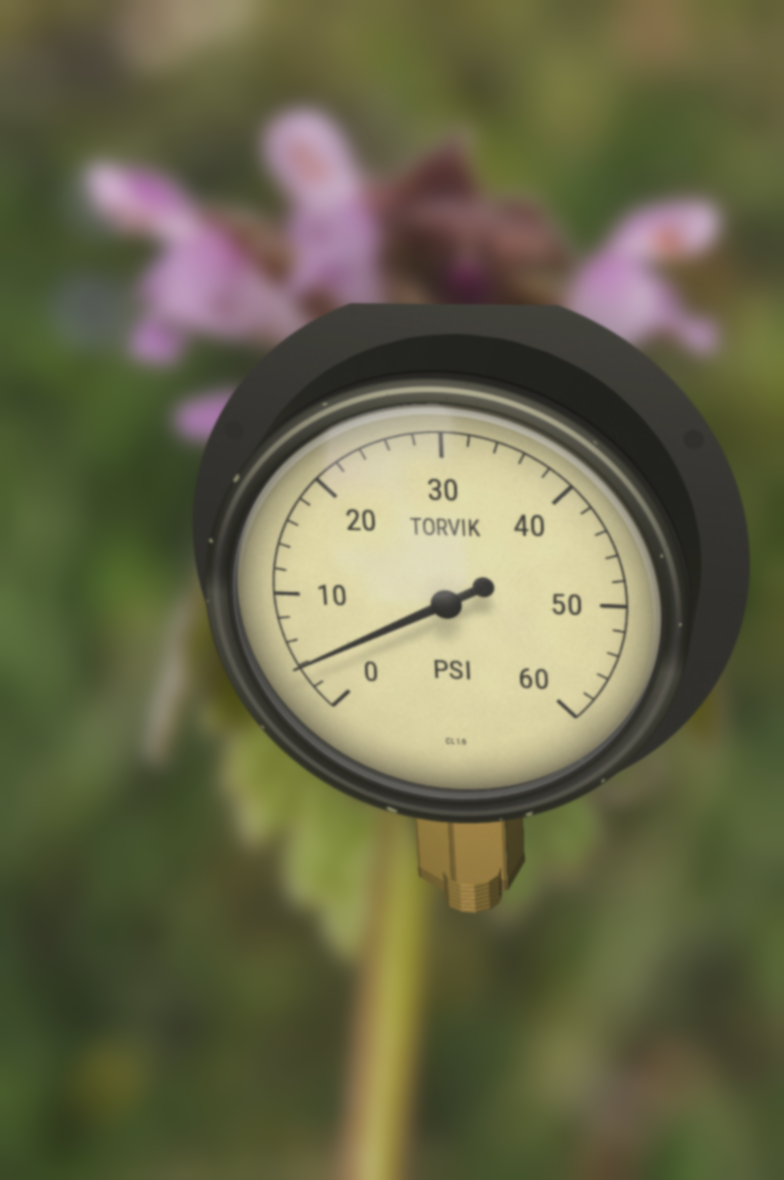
4 psi
